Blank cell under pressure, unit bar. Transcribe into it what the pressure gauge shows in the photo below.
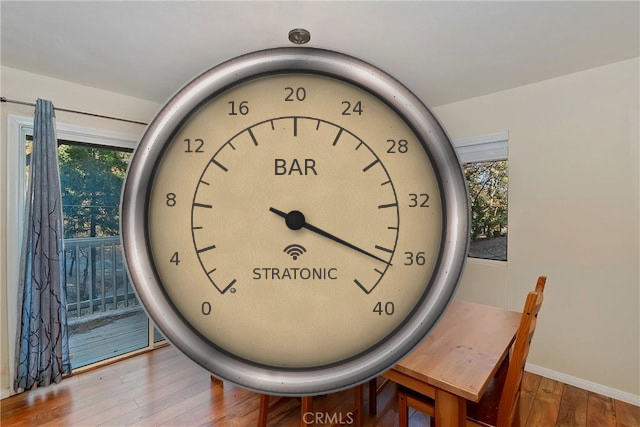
37 bar
